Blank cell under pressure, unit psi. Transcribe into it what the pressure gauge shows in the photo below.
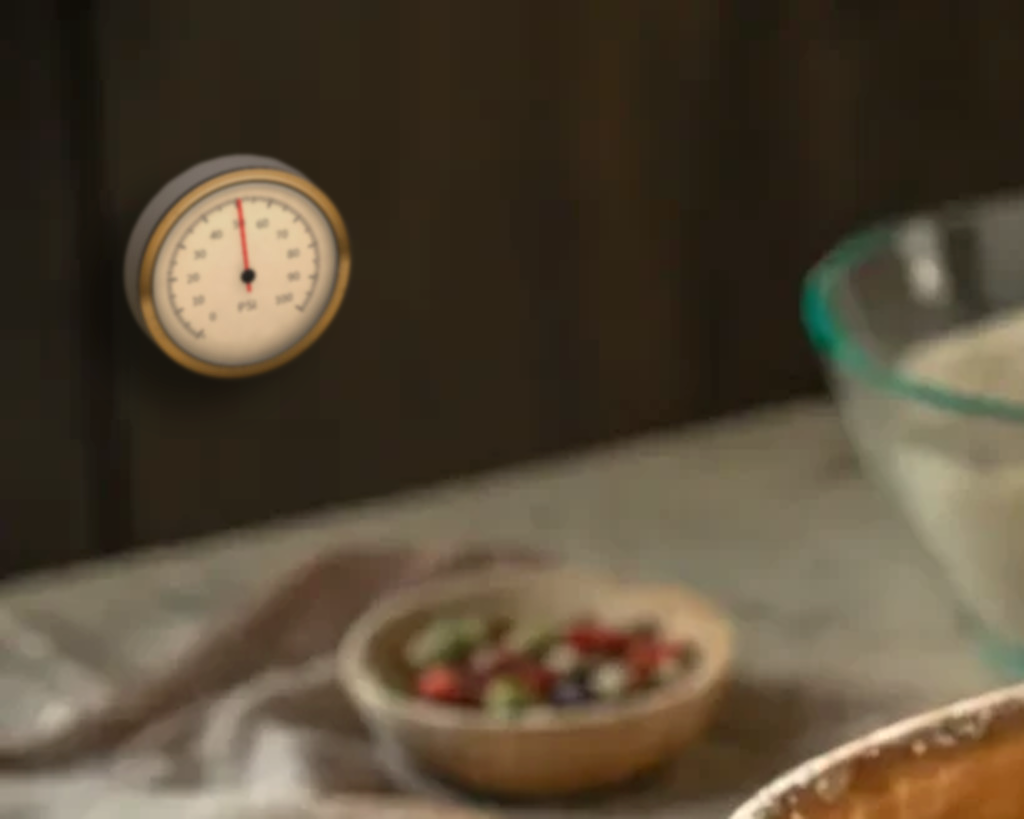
50 psi
